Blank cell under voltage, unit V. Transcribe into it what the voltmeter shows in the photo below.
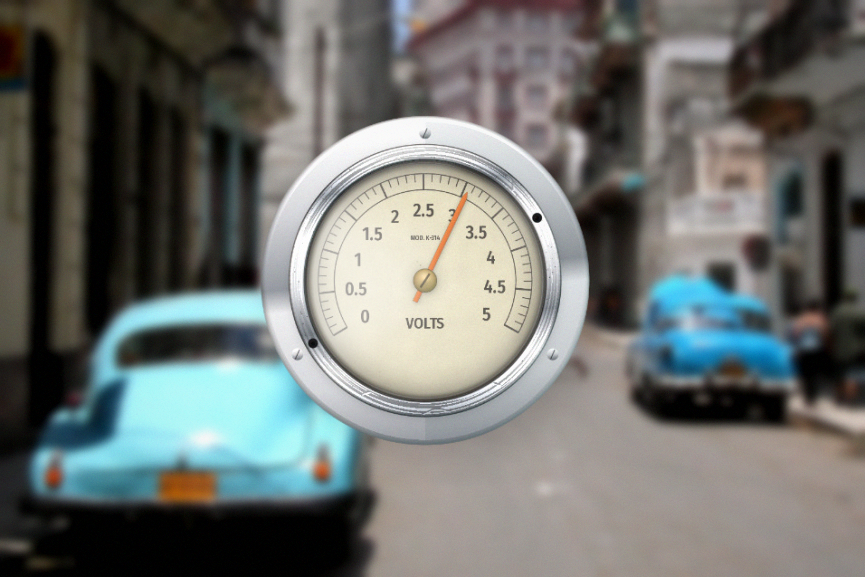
3.05 V
